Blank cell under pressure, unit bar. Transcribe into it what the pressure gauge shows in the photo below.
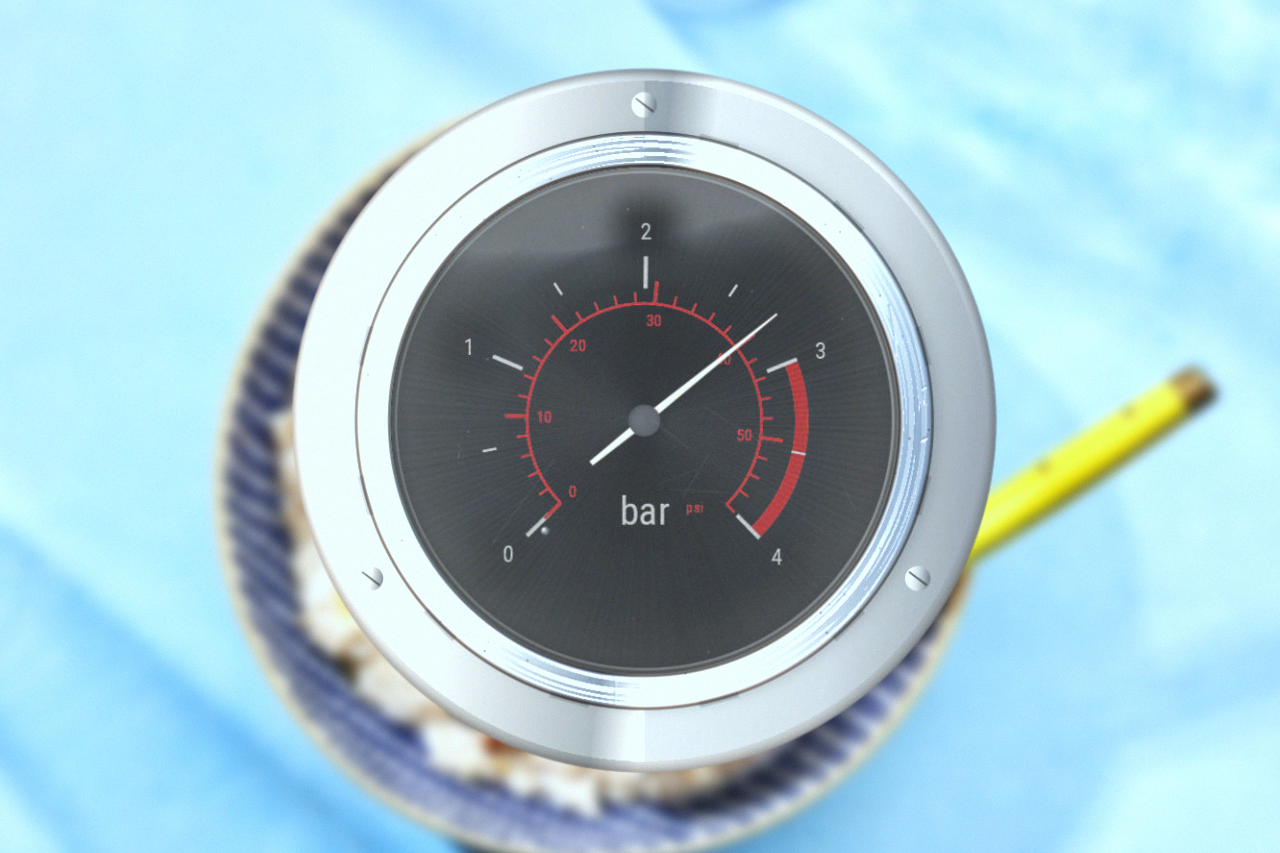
2.75 bar
